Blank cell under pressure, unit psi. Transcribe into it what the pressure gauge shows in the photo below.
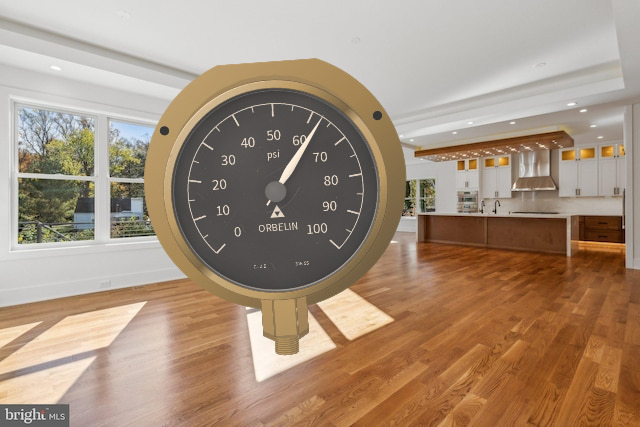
62.5 psi
